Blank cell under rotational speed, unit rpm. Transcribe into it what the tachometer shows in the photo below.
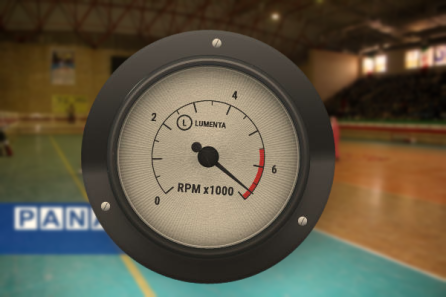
6750 rpm
